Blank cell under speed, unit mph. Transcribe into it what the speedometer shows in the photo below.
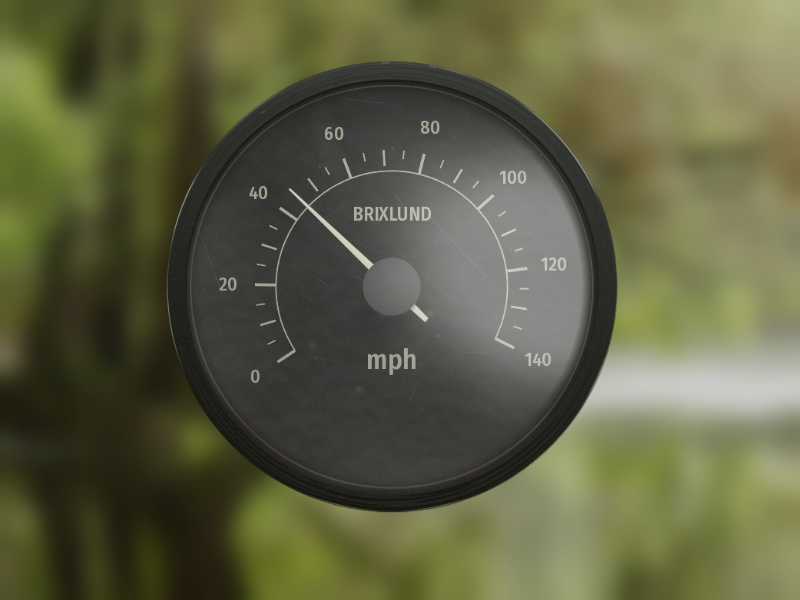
45 mph
